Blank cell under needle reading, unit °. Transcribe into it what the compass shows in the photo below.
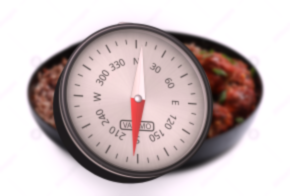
185 °
